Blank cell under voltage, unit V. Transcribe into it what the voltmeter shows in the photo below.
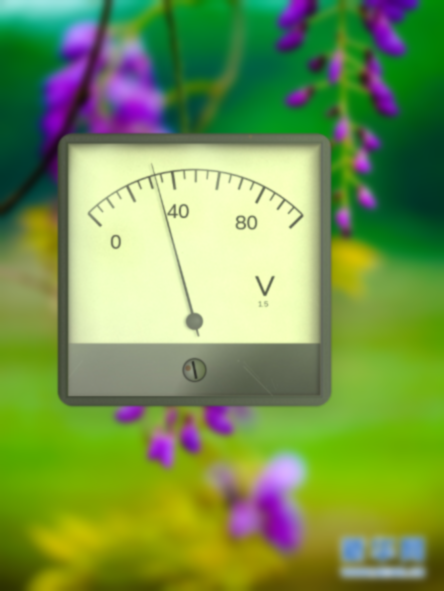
32.5 V
